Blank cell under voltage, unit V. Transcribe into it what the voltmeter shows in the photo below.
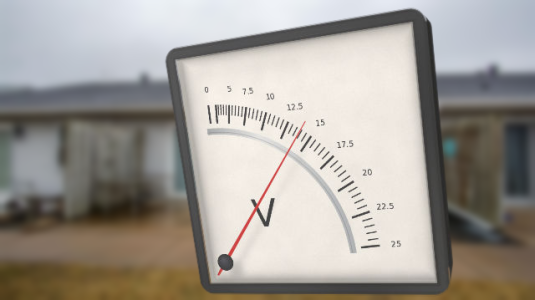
14 V
